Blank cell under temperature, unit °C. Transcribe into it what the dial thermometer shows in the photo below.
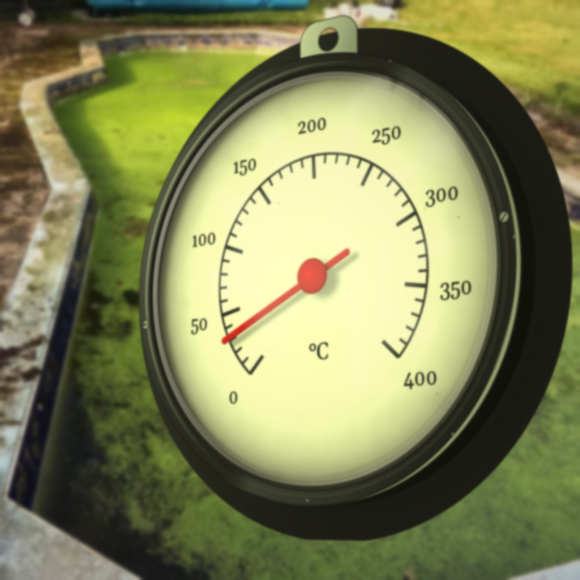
30 °C
